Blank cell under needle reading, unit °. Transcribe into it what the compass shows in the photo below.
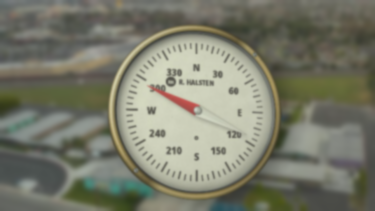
295 °
